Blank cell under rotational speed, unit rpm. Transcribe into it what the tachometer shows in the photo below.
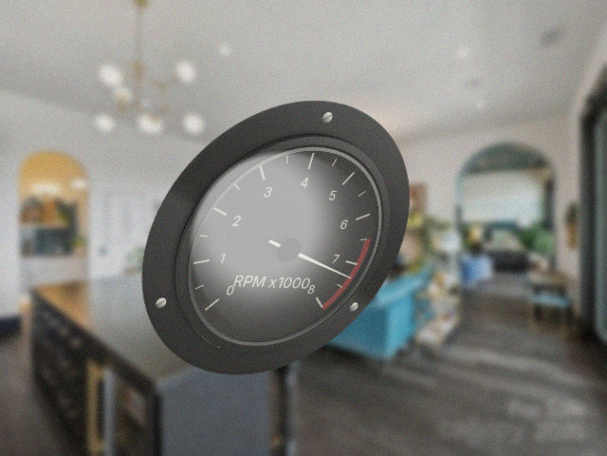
7250 rpm
